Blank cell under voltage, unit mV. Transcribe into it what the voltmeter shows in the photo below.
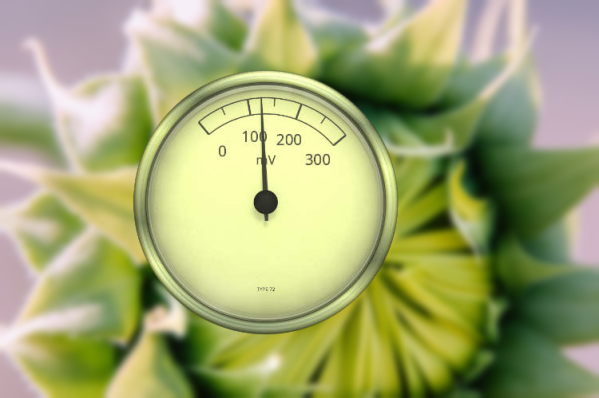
125 mV
